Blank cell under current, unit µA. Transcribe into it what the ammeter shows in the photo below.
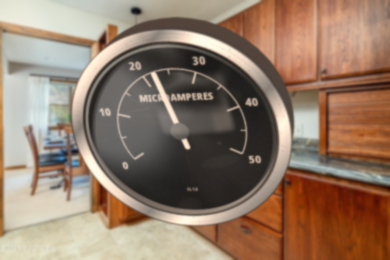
22.5 µA
